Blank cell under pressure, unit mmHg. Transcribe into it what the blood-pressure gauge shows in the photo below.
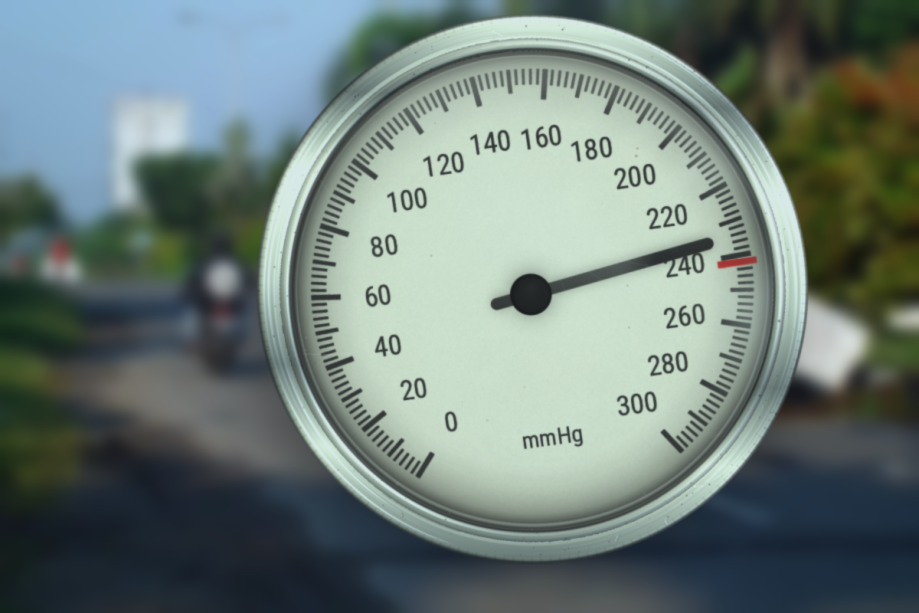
234 mmHg
